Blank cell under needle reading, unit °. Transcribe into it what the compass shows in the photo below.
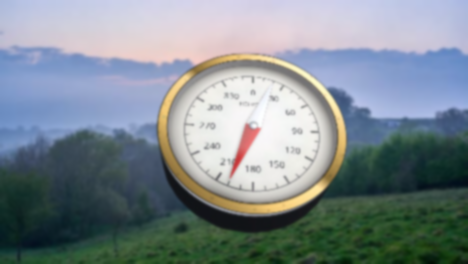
200 °
